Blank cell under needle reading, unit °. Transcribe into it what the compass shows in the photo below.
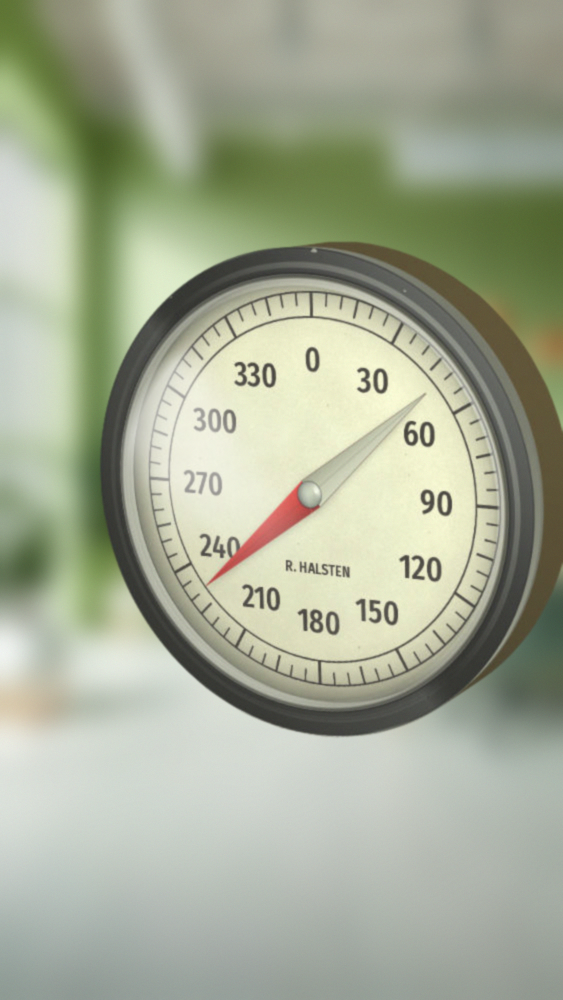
230 °
